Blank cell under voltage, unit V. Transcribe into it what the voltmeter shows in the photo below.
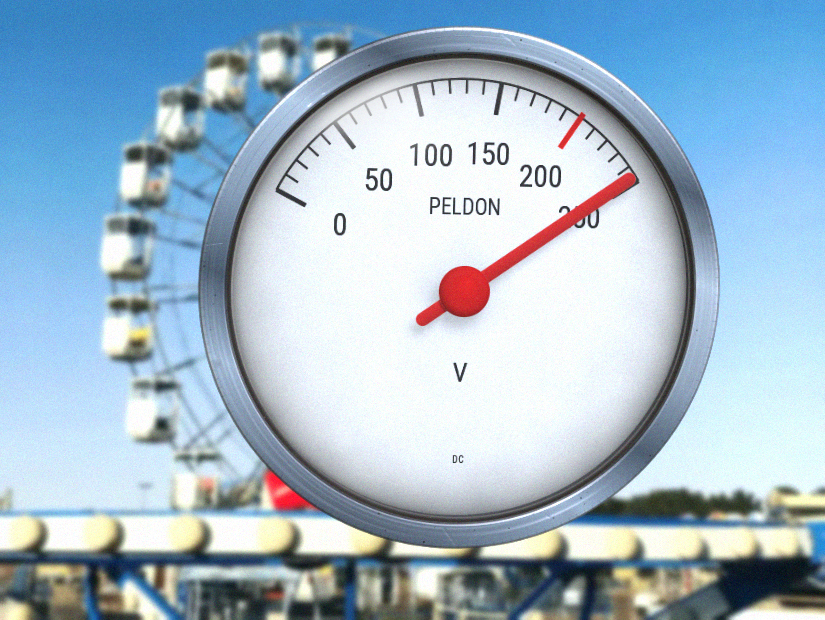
245 V
